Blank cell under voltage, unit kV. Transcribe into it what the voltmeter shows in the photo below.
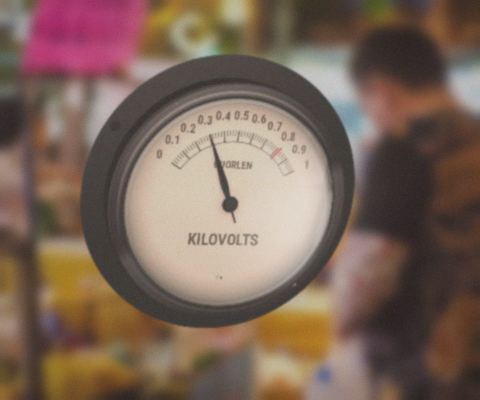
0.3 kV
